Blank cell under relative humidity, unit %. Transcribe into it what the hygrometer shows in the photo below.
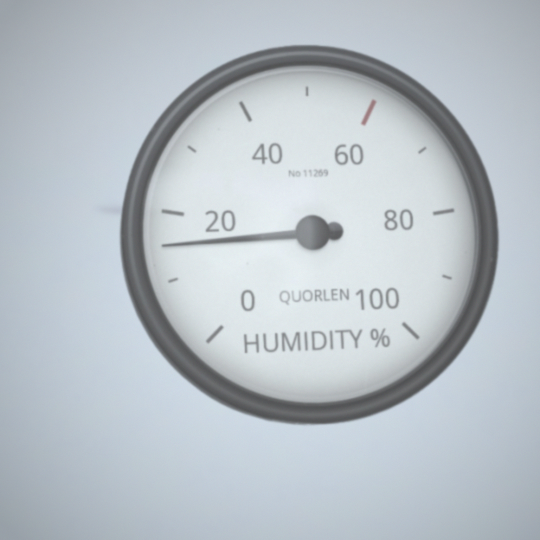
15 %
